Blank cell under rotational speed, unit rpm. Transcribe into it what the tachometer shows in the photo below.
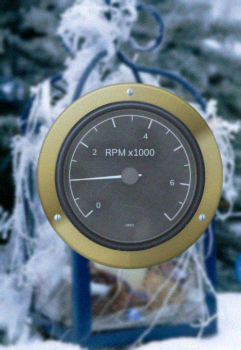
1000 rpm
